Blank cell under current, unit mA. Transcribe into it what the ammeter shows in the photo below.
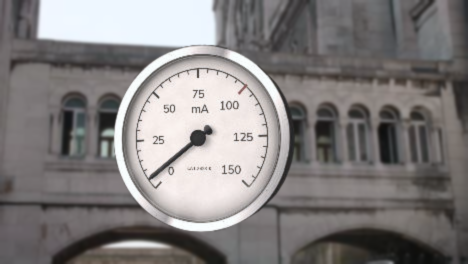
5 mA
